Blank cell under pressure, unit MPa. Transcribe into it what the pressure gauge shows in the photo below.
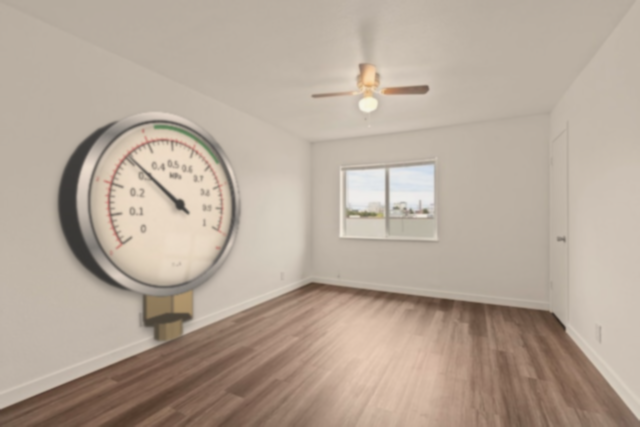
0.3 MPa
